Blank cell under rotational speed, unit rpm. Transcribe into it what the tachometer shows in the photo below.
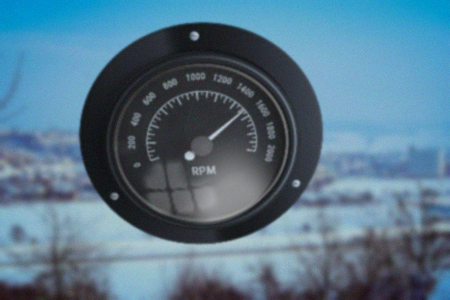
1500 rpm
